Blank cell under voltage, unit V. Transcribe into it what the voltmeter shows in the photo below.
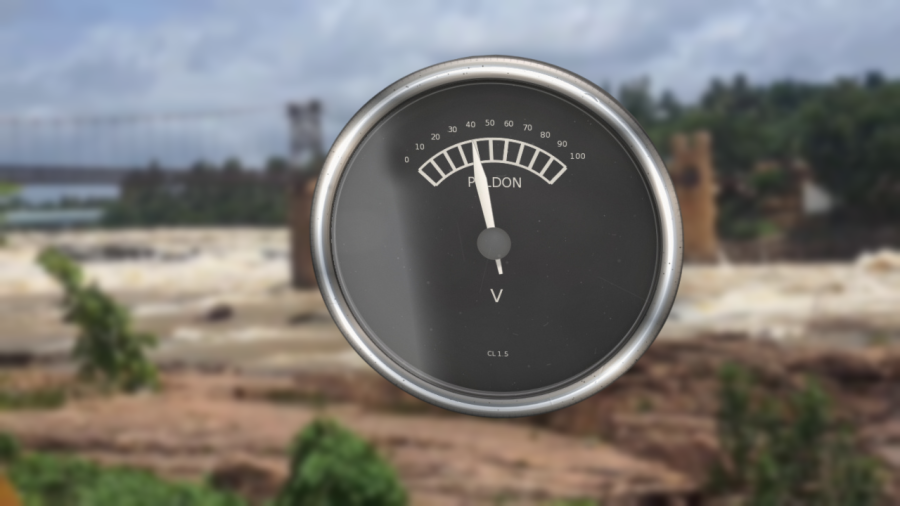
40 V
